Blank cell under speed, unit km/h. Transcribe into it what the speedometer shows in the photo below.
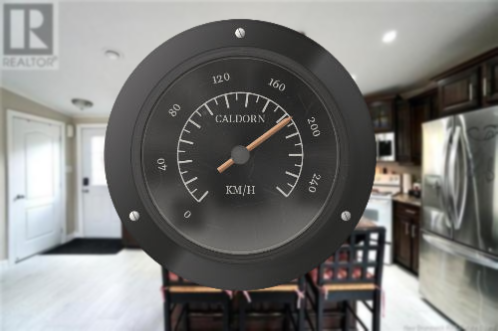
185 km/h
